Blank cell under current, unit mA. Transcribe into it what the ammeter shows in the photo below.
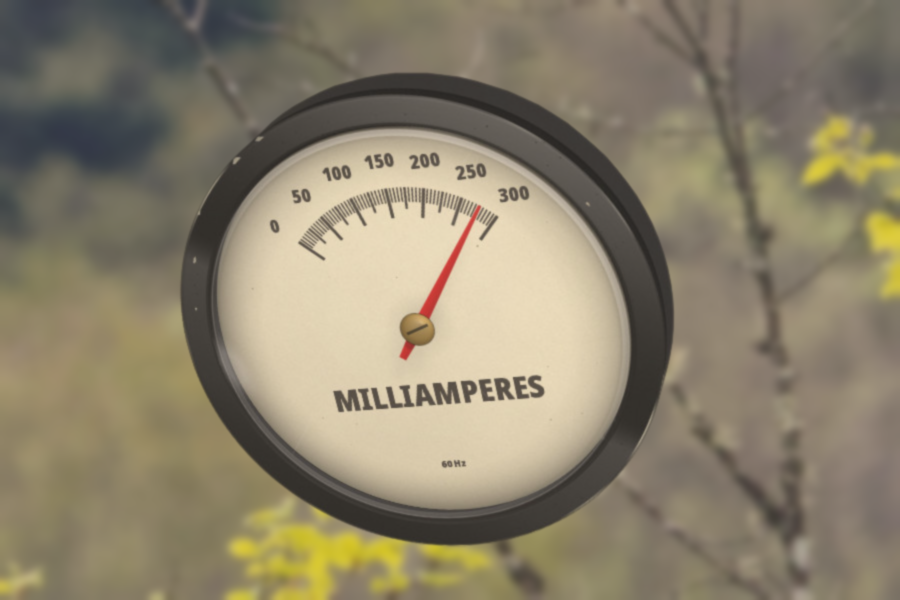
275 mA
